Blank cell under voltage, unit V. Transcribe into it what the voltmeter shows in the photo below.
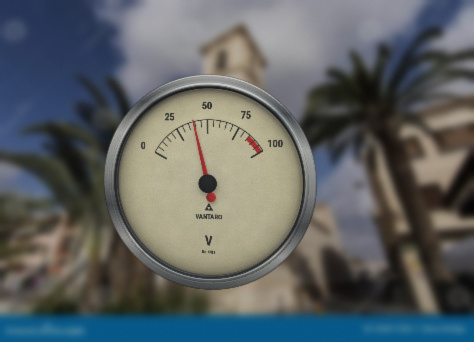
40 V
